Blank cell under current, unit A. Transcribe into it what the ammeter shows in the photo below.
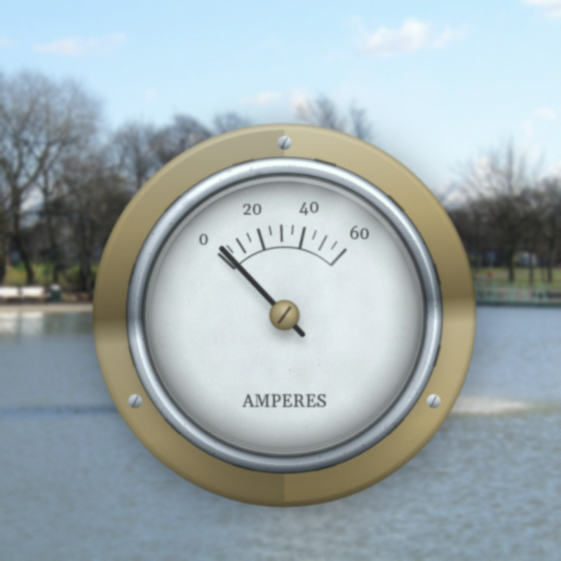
2.5 A
